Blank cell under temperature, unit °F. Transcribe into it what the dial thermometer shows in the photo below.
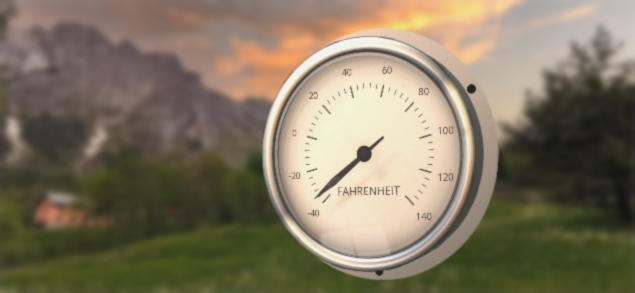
-36 °F
